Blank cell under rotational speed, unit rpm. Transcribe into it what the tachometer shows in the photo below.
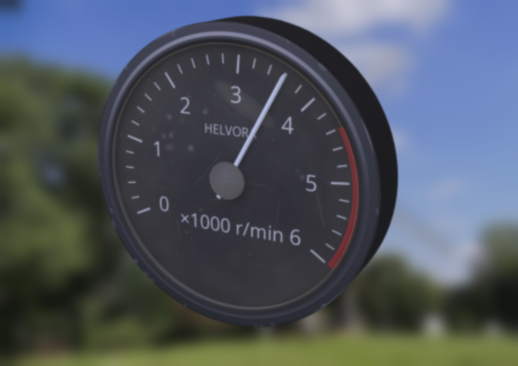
3600 rpm
